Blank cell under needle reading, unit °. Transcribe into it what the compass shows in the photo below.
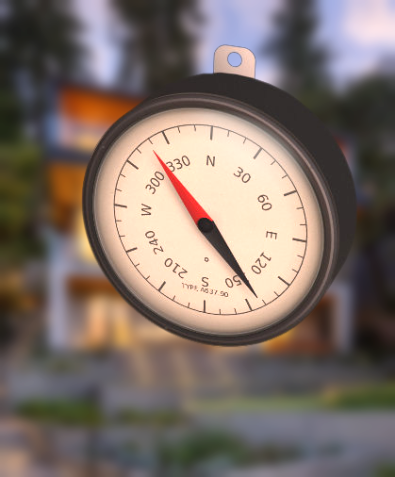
320 °
